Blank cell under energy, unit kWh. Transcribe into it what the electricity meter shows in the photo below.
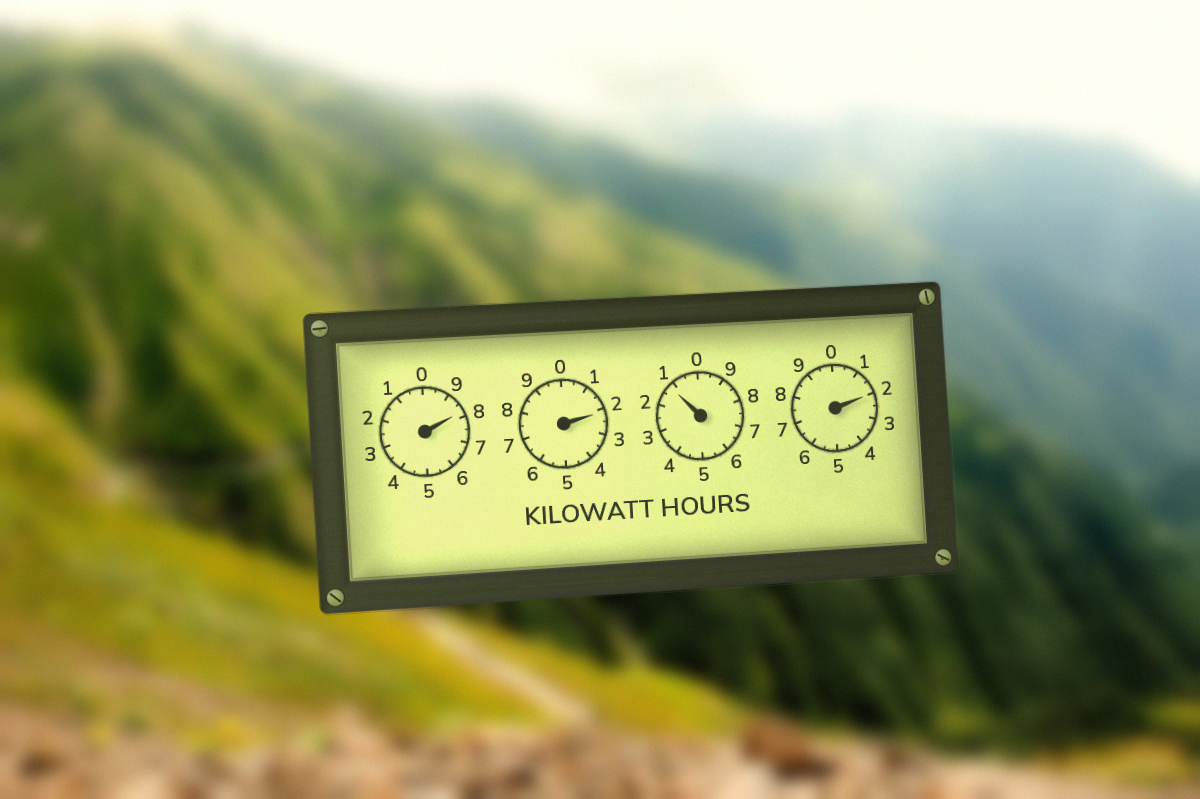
8212 kWh
